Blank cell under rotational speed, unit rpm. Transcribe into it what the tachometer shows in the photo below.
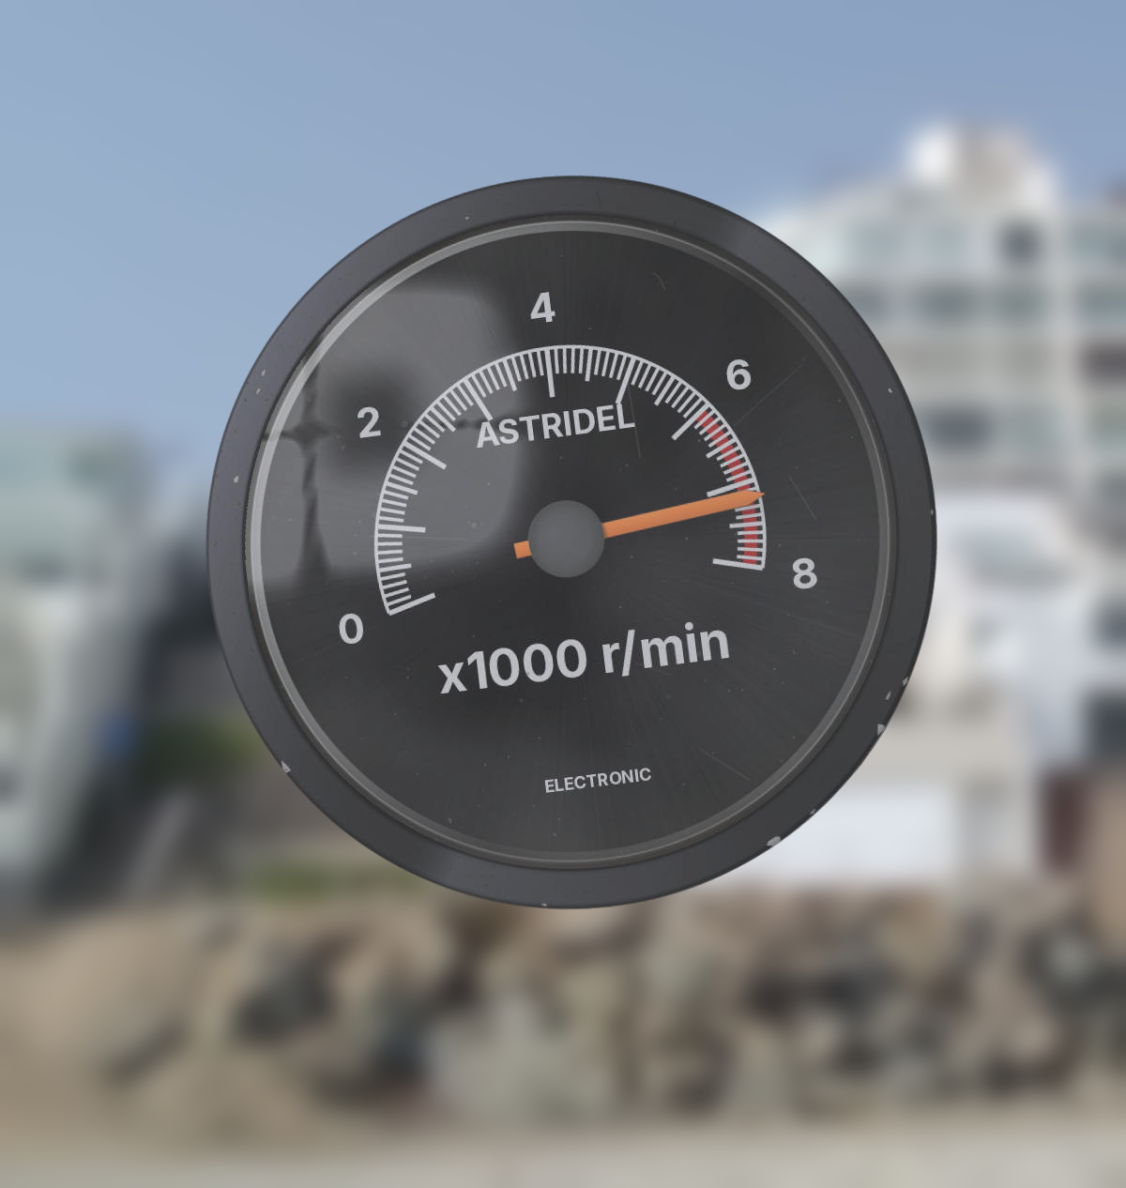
7200 rpm
